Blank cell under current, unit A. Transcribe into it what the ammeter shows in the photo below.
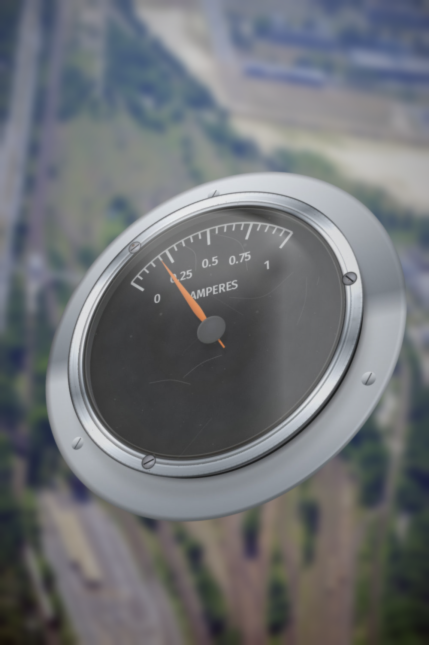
0.2 A
